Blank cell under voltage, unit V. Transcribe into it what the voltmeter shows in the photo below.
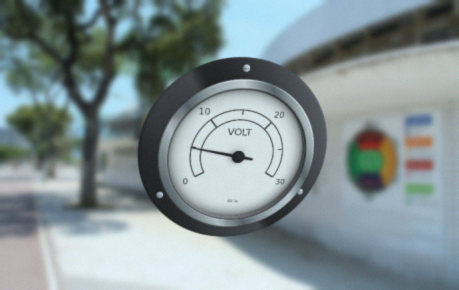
5 V
